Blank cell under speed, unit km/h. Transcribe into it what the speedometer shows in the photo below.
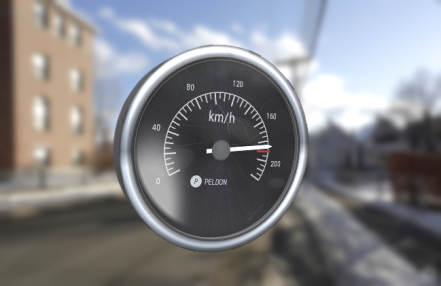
185 km/h
